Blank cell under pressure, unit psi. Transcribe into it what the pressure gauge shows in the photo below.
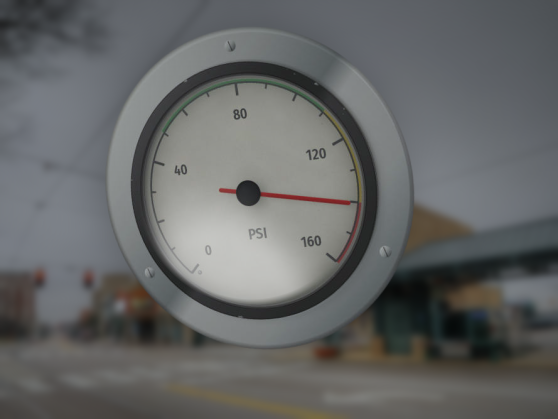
140 psi
